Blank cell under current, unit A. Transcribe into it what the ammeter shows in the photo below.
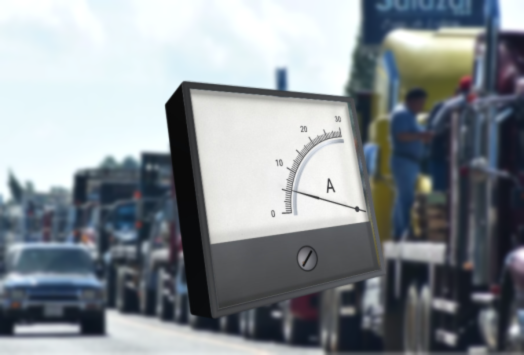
5 A
